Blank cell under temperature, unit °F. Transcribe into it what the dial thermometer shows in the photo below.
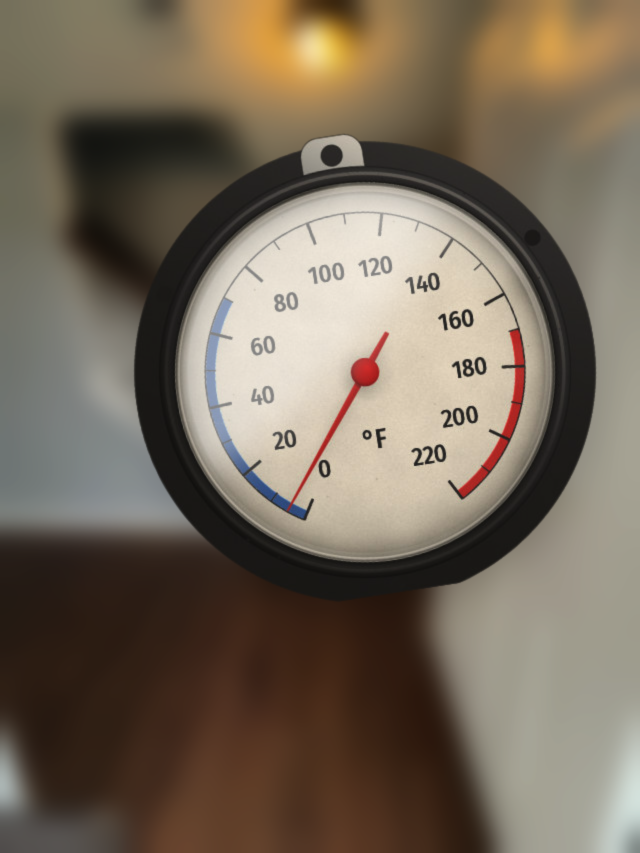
5 °F
